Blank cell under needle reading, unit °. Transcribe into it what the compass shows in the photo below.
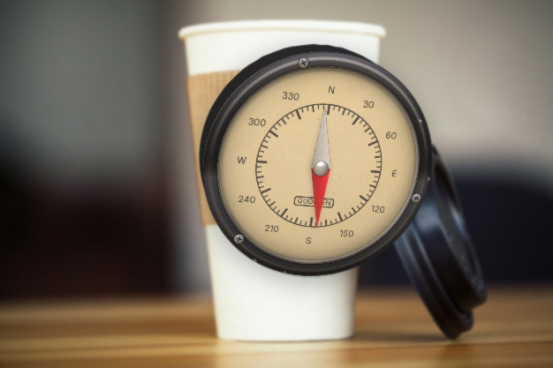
175 °
